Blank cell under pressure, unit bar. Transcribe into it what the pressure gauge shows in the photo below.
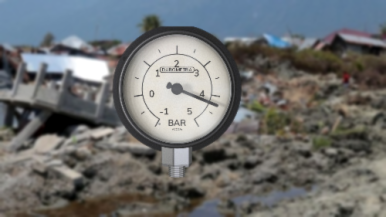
4.25 bar
